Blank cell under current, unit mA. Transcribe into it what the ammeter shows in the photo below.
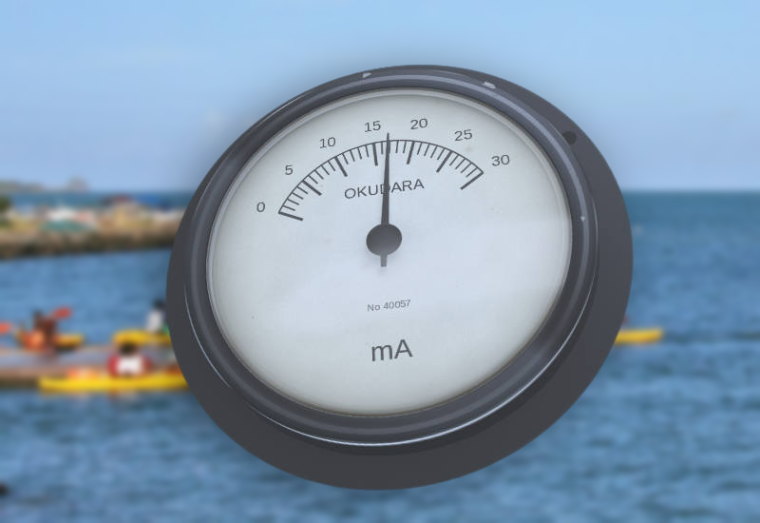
17 mA
